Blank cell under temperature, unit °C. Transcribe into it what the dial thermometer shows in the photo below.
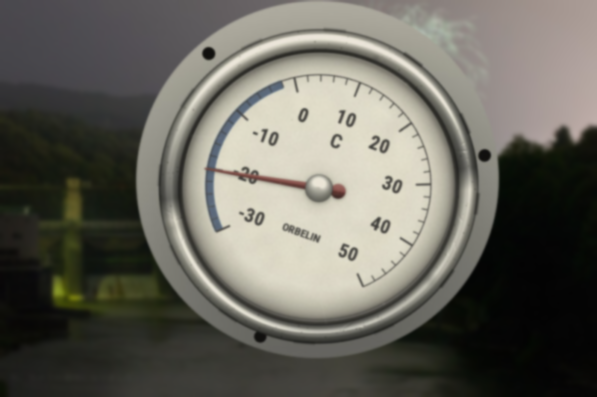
-20 °C
